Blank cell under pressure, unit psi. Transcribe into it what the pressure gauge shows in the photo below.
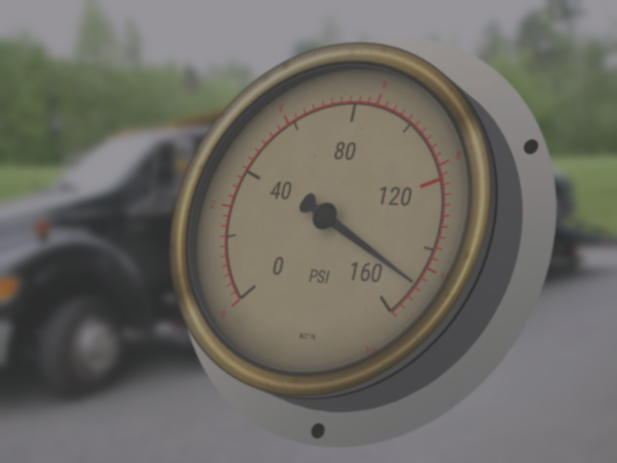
150 psi
